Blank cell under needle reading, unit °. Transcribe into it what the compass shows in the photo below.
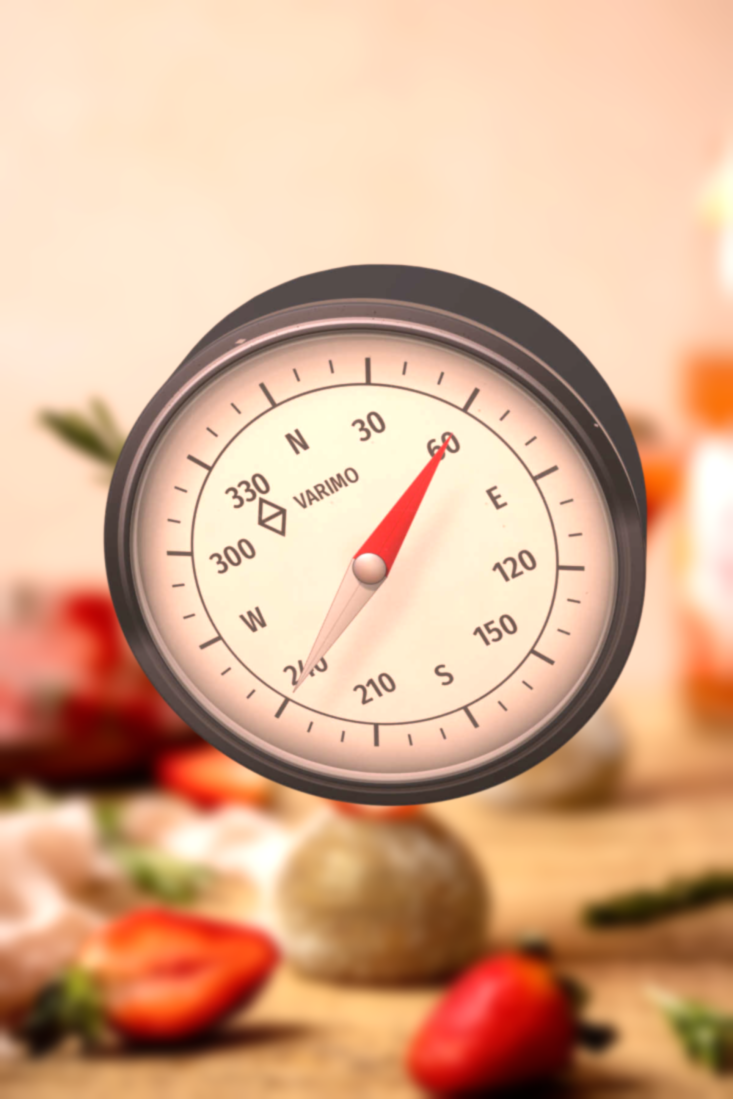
60 °
